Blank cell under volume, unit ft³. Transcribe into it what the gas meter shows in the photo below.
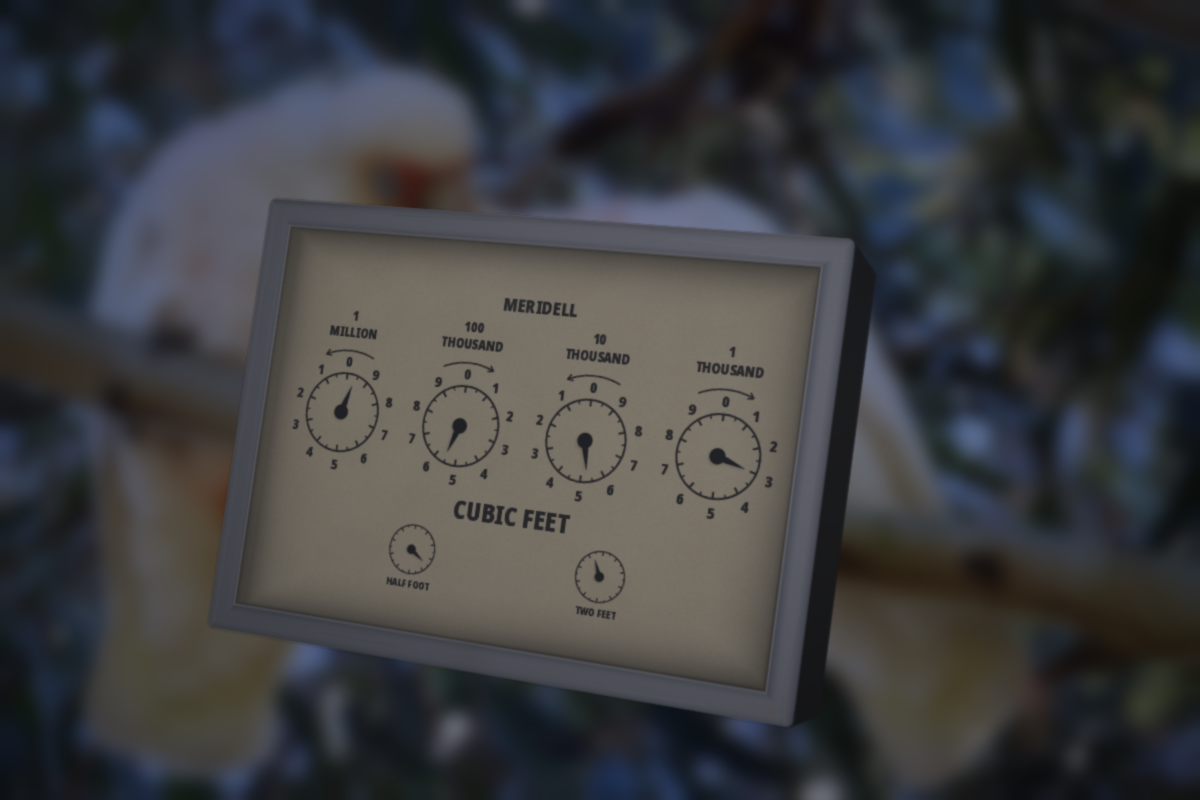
955300 ft³
